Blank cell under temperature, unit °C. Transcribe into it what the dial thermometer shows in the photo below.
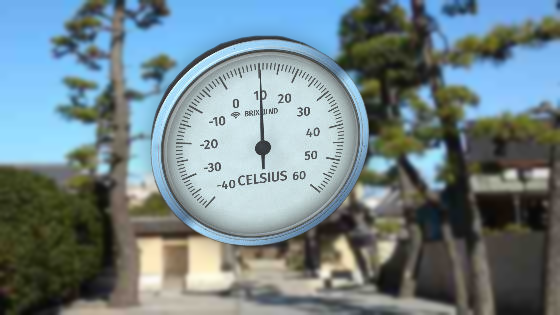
10 °C
